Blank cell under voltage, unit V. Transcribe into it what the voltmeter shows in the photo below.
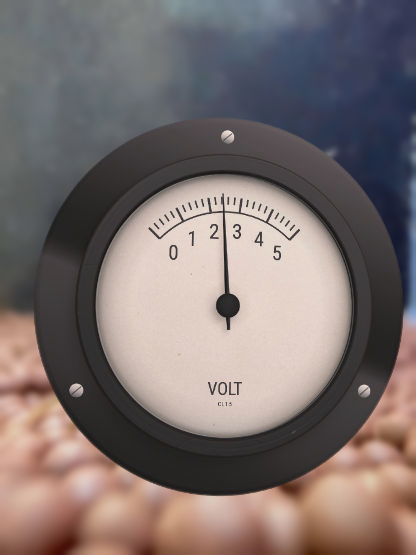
2.4 V
